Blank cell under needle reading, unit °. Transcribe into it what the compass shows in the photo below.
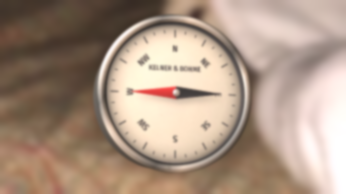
270 °
